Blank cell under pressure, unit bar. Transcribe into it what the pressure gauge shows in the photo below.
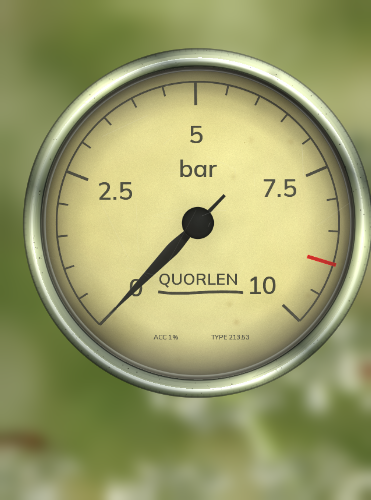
0 bar
